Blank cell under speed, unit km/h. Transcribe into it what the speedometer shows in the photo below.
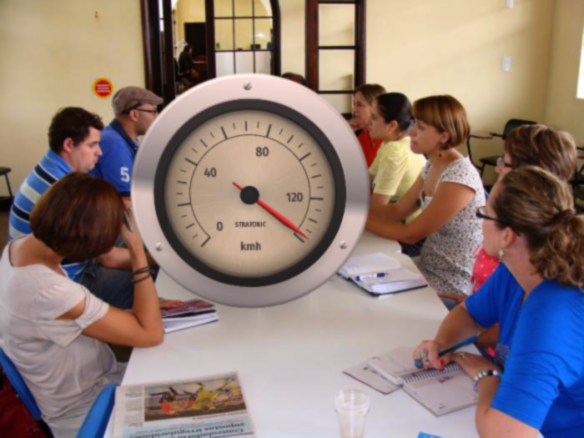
137.5 km/h
